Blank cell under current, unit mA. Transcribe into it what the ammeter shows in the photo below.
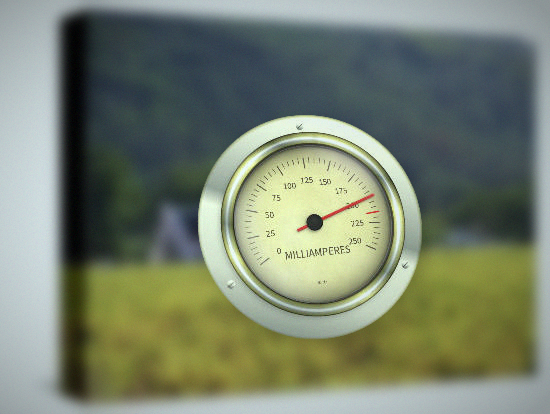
200 mA
